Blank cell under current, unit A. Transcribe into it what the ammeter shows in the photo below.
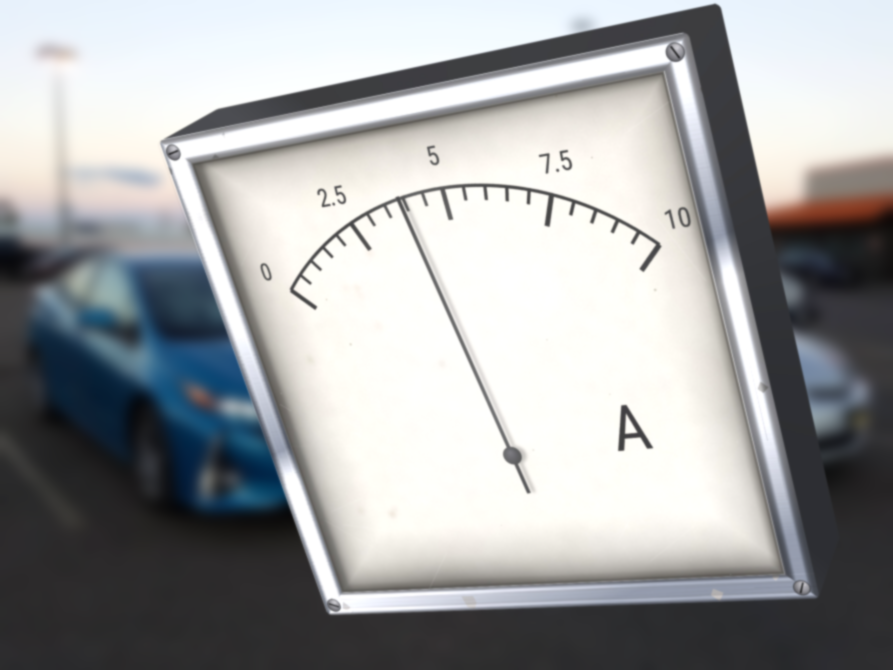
4 A
